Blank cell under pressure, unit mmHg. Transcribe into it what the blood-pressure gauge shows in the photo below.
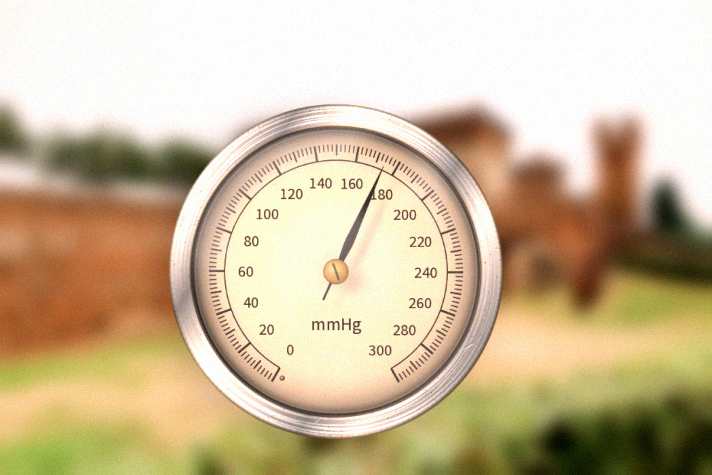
174 mmHg
